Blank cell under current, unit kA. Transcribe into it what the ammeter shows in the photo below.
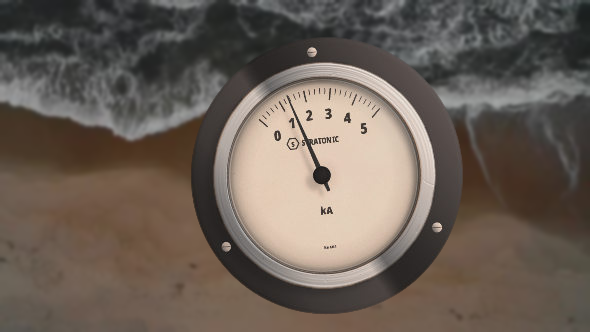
1.4 kA
